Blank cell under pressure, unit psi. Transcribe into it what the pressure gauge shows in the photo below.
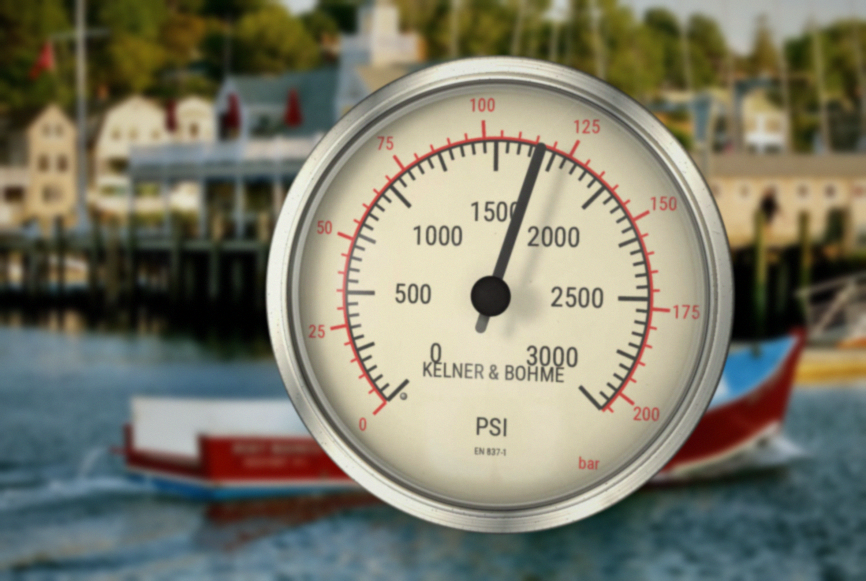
1700 psi
